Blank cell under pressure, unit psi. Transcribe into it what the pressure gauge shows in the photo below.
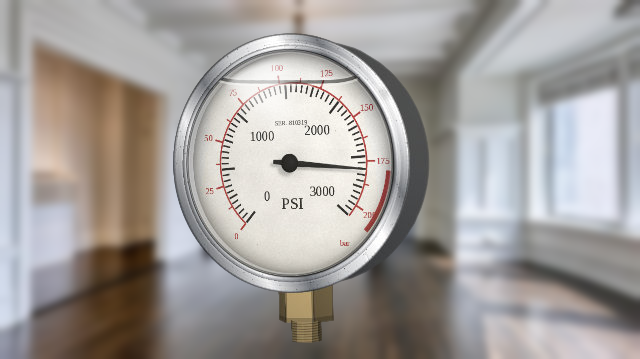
2600 psi
